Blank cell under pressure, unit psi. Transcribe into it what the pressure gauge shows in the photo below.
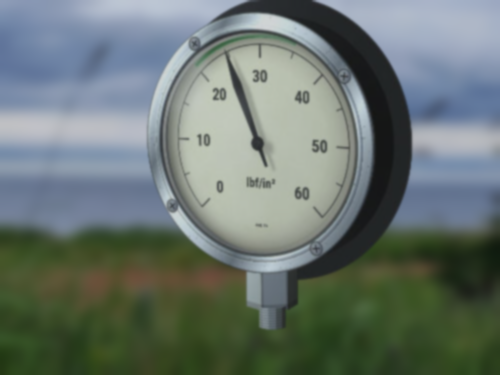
25 psi
